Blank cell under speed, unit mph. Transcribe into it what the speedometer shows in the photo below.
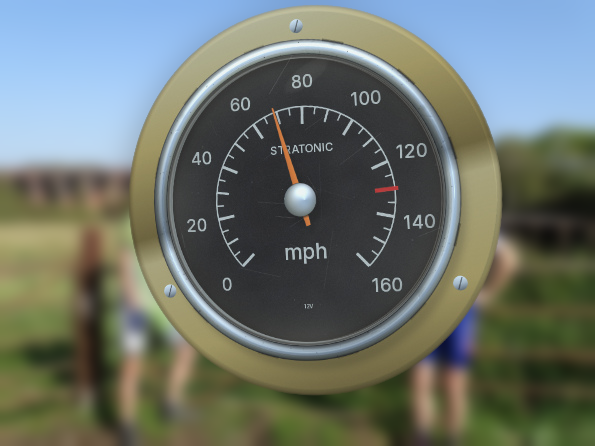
70 mph
